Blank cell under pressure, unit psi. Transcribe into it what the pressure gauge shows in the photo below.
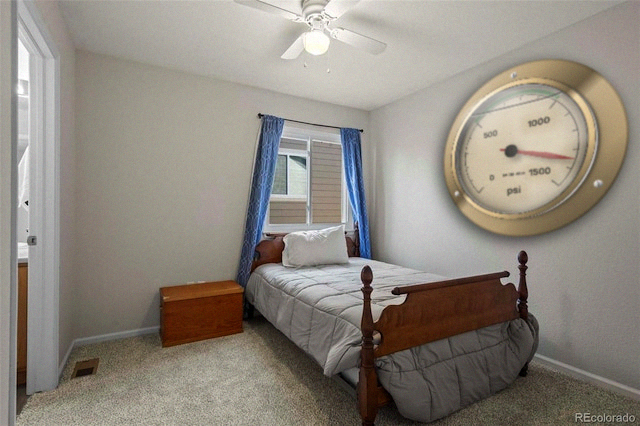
1350 psi
